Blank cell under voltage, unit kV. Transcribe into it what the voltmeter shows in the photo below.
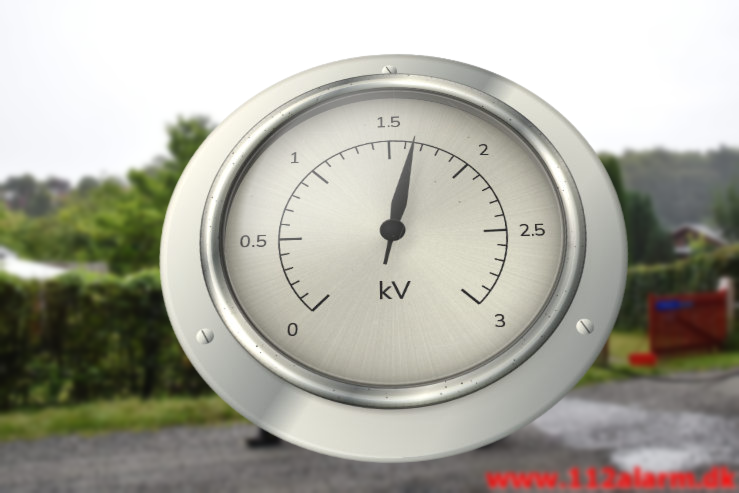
1.65 kV
